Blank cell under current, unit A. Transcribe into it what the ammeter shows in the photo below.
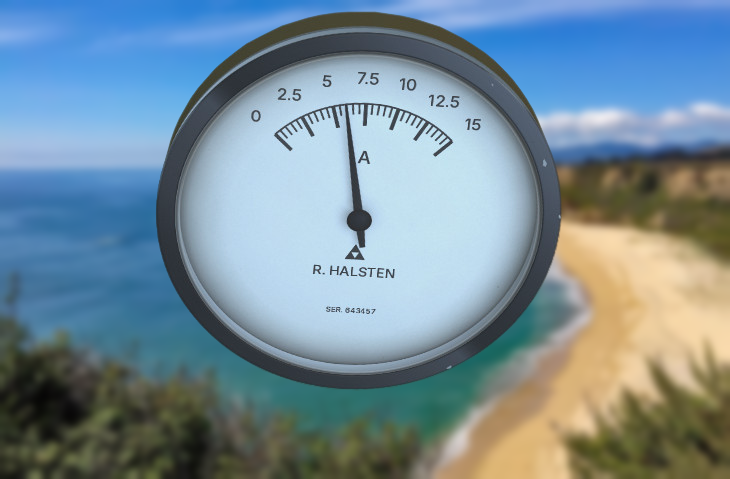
6 A
